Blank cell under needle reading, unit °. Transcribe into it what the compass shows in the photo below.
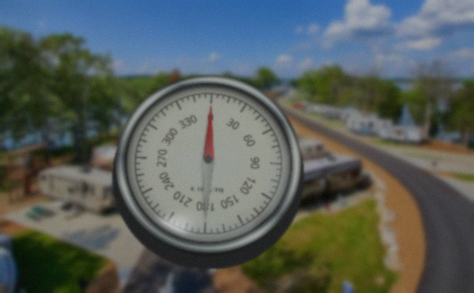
0 °
